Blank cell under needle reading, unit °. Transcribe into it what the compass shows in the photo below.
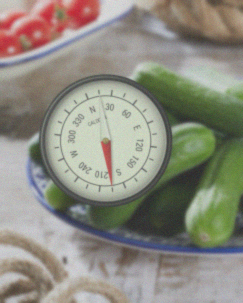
195 °
